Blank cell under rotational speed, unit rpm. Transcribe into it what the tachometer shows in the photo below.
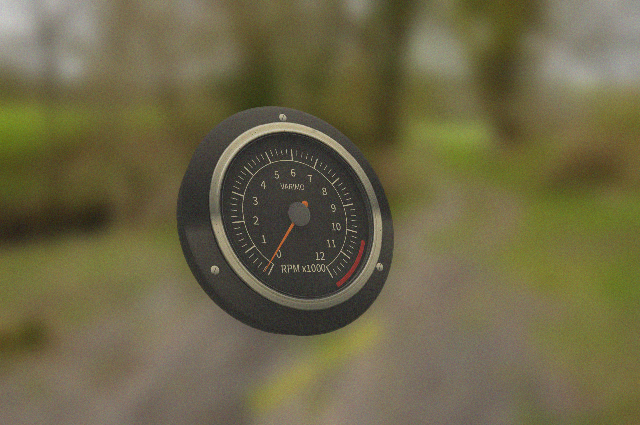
200 rpm
